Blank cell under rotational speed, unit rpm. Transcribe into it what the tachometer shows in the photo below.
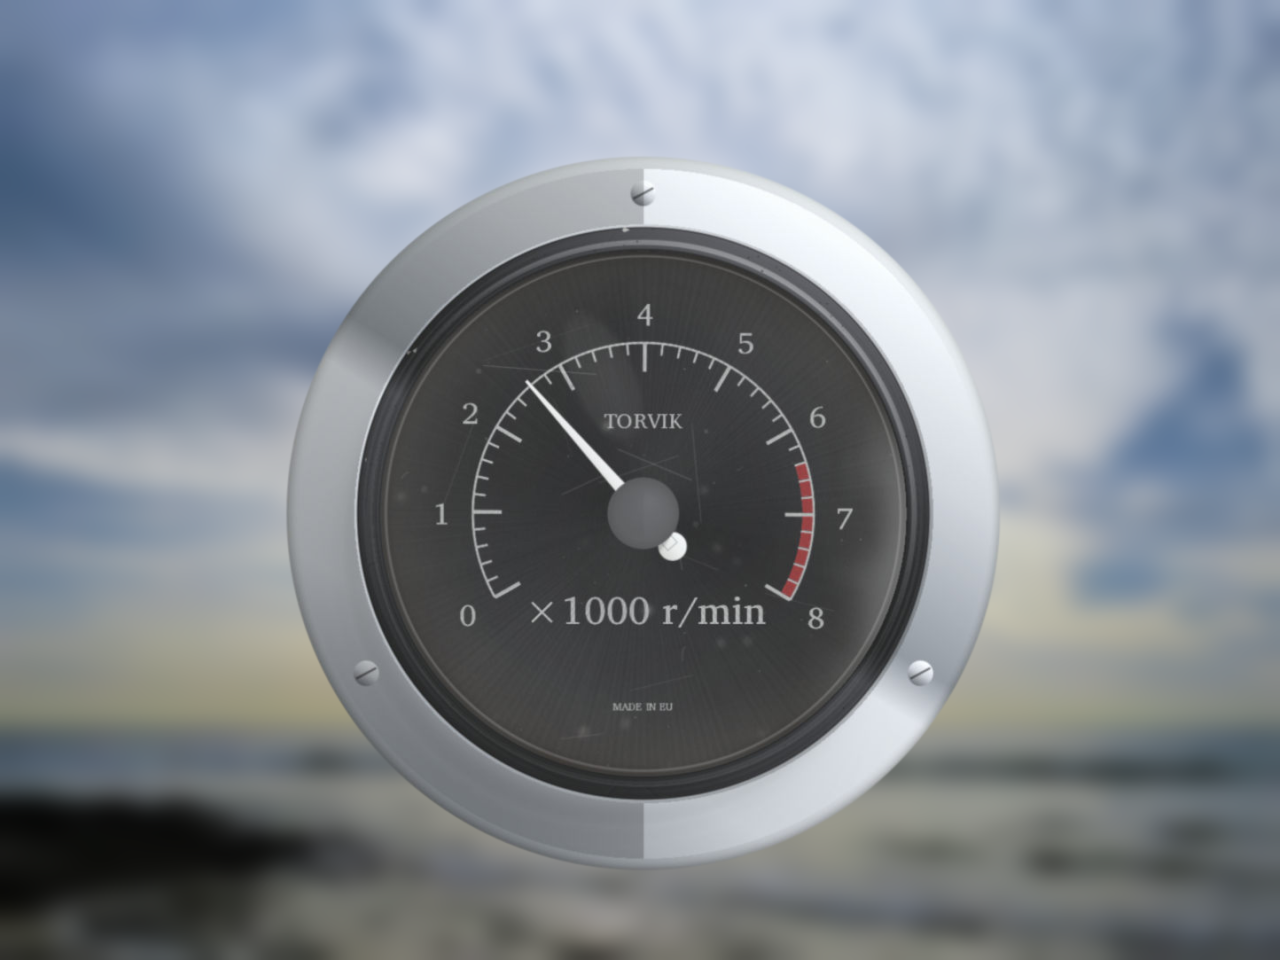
2600 rpm
